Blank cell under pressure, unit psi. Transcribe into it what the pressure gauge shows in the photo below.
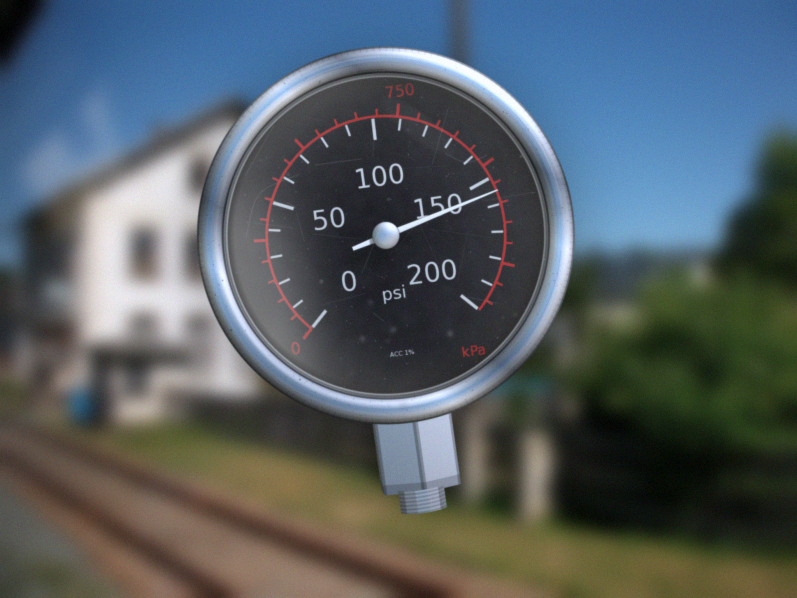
155 psi
